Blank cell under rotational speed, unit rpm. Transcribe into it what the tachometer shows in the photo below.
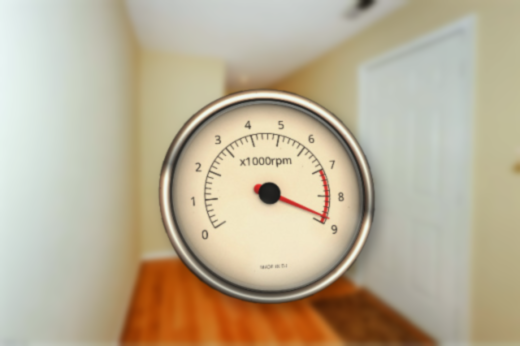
8800 rpm
